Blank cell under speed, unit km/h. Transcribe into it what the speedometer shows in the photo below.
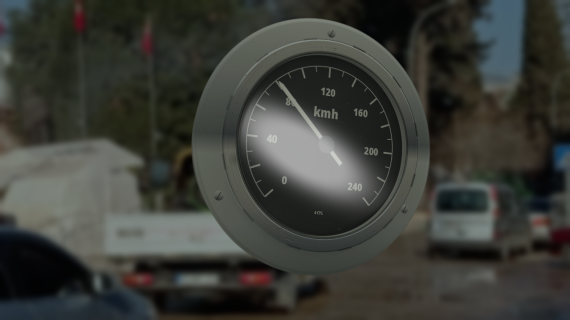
80 km/h
